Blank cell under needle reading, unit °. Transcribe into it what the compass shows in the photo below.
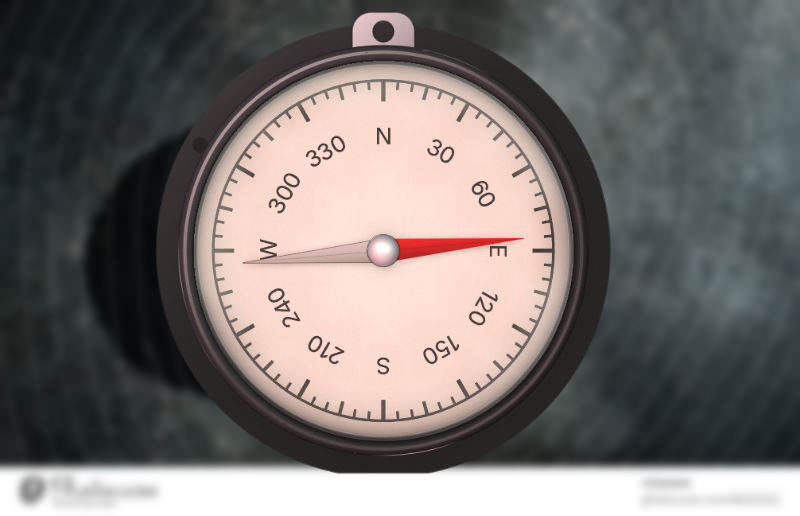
85 °
